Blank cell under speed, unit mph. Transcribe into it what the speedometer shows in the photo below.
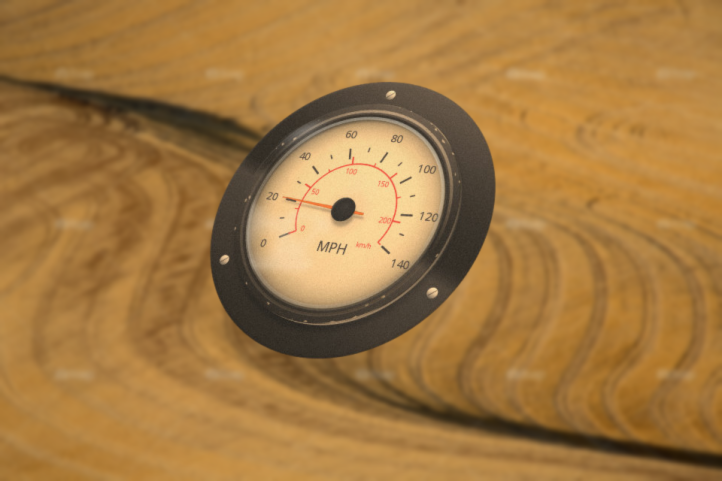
20 mph
